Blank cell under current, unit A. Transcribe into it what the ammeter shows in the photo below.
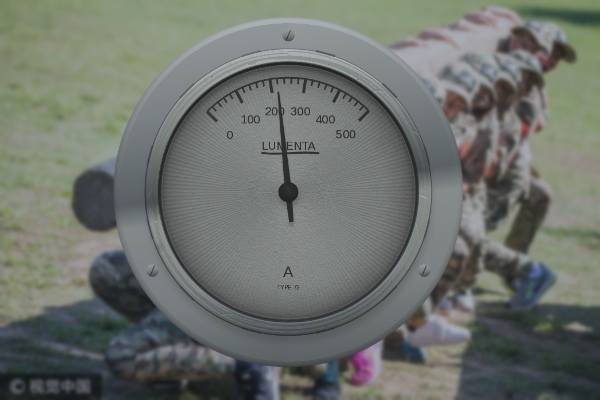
220 A
